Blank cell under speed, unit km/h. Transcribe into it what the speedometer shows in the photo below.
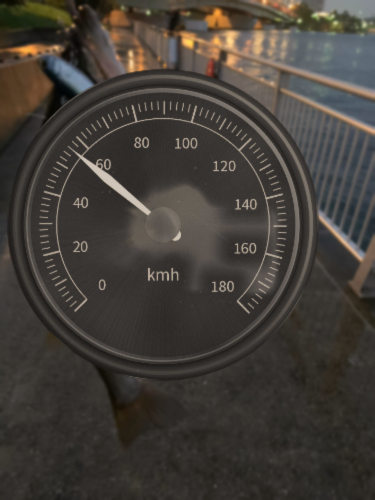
56 km/h
